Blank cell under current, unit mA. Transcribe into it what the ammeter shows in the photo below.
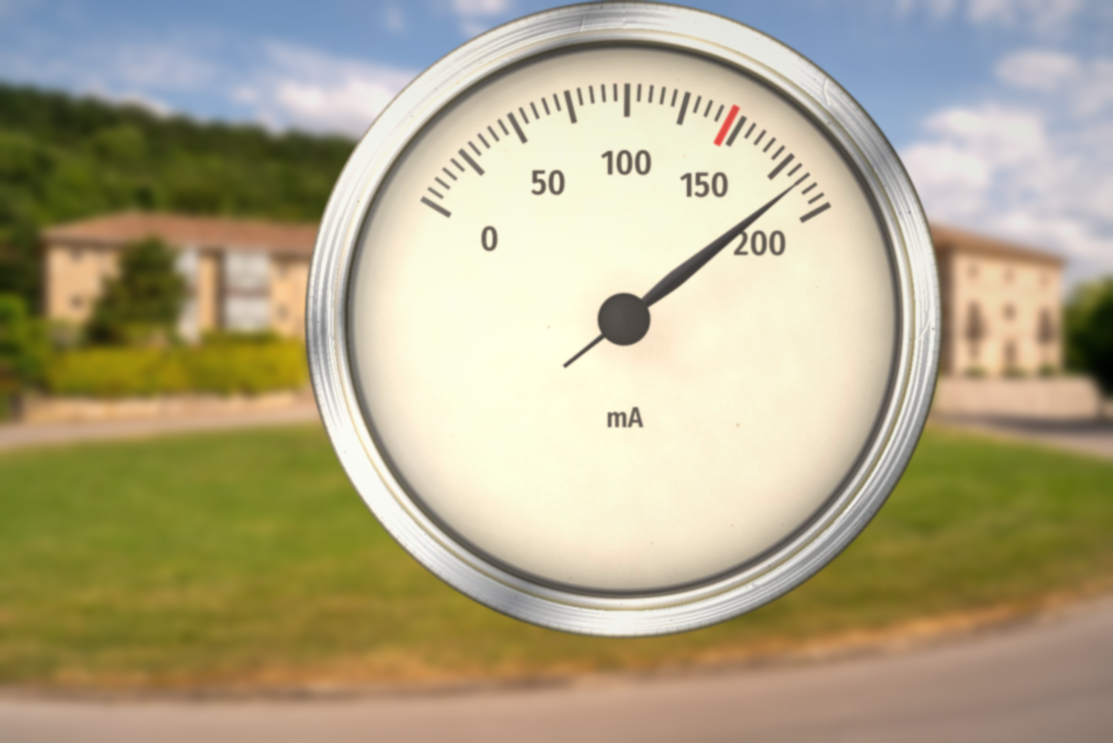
185 mA
